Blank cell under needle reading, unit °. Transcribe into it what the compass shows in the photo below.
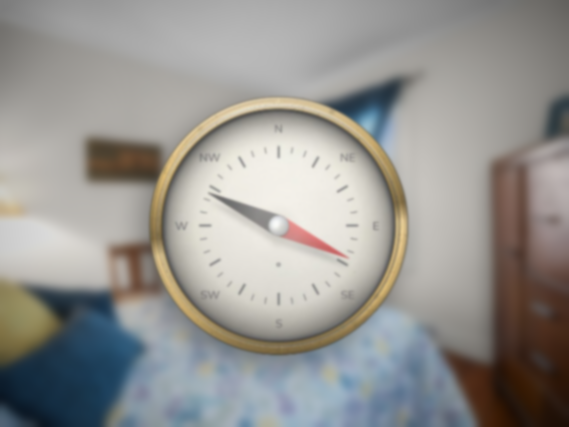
115 °
